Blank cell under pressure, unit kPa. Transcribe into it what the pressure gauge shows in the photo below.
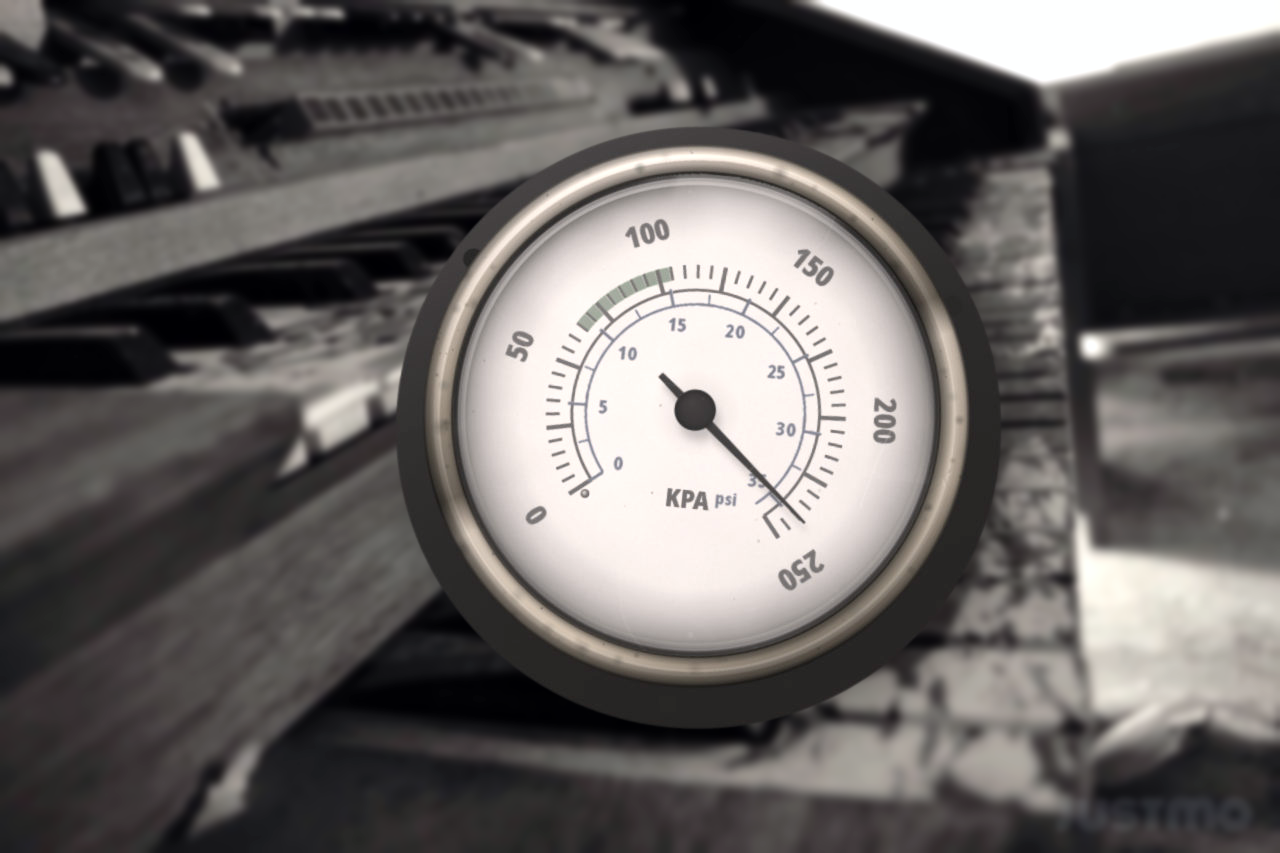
240 kPa
